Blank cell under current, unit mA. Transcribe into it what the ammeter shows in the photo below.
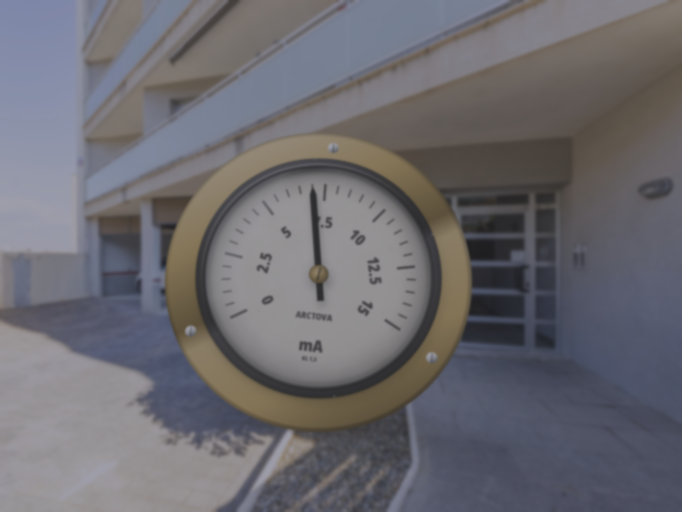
7 mA
